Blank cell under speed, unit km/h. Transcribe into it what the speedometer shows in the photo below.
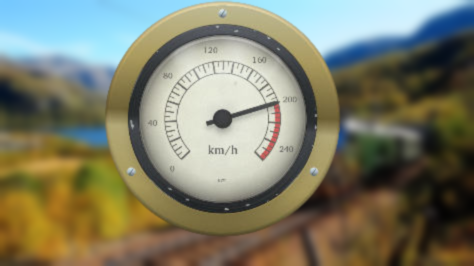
200 km/h
